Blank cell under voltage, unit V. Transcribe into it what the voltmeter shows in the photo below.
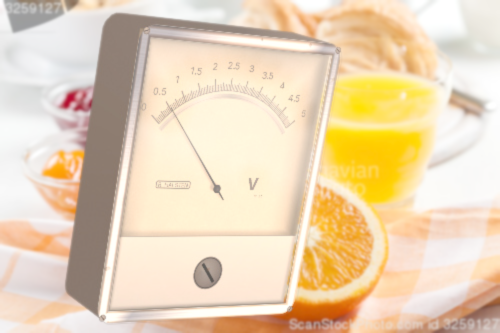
0.5 V
